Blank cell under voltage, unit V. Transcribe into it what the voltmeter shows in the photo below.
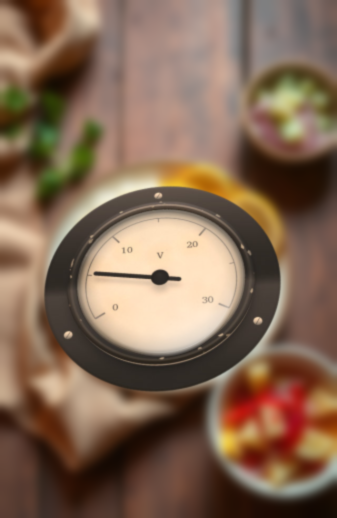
5 V
